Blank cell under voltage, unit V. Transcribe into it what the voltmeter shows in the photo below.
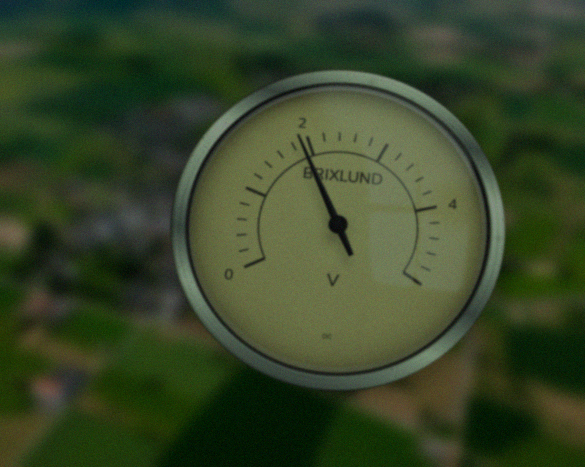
1.9 V
